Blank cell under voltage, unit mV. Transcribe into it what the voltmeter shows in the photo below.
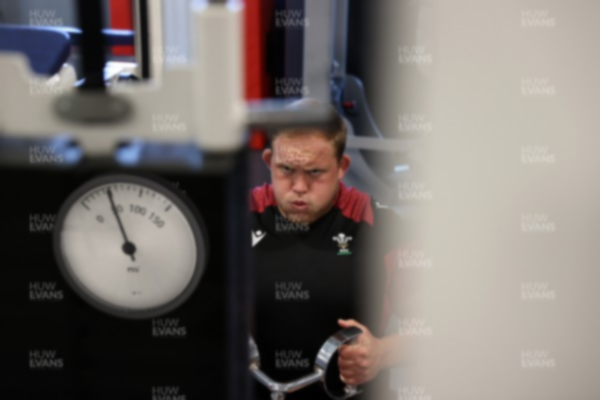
50 mV
